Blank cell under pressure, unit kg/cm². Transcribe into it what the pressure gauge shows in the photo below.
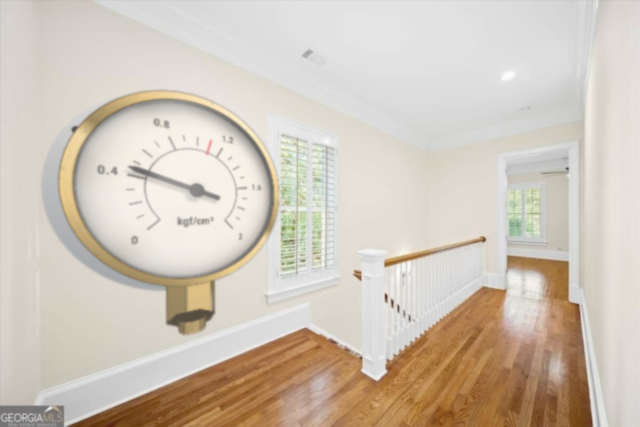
0.45 kg/cm²
